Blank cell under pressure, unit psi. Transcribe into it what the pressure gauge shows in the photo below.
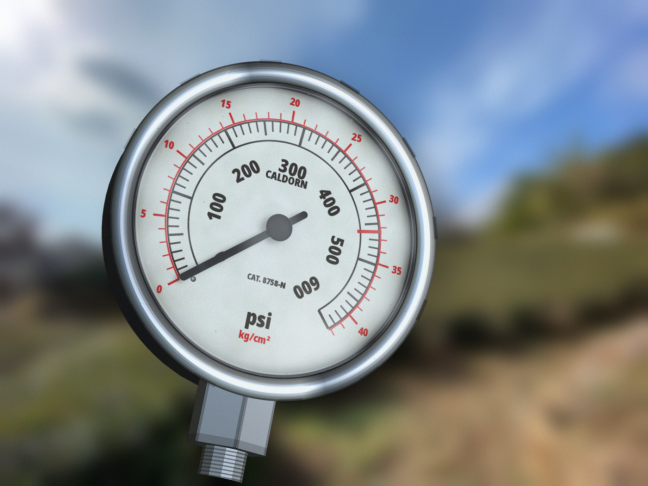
0 psi
